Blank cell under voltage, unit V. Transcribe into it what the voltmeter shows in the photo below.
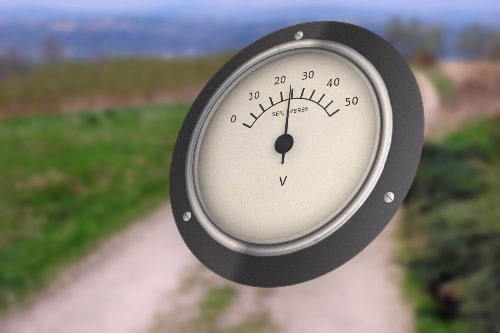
25 V
